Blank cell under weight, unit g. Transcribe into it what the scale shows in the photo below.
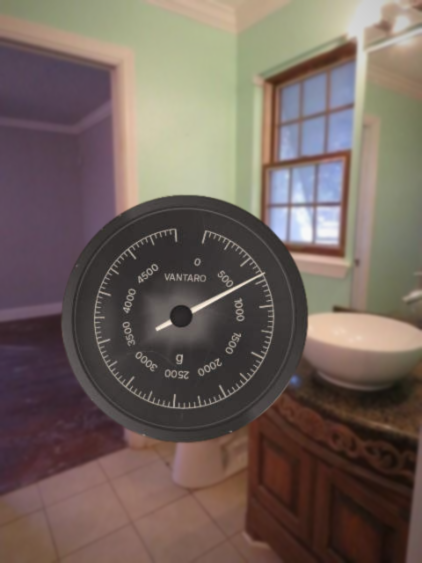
700 g
